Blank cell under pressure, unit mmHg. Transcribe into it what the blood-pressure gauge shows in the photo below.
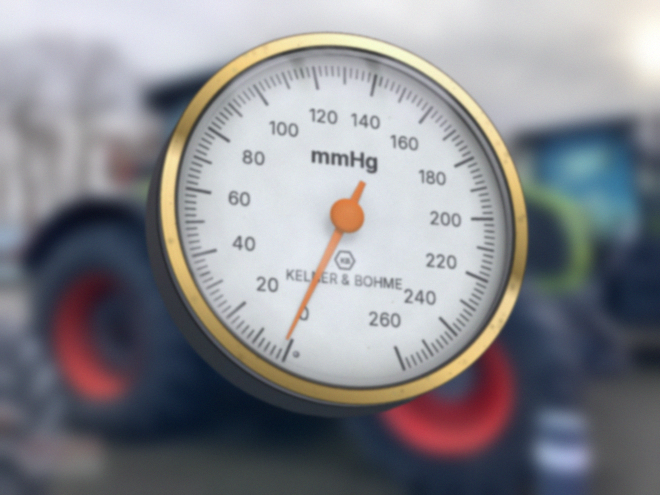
2 mmHg
